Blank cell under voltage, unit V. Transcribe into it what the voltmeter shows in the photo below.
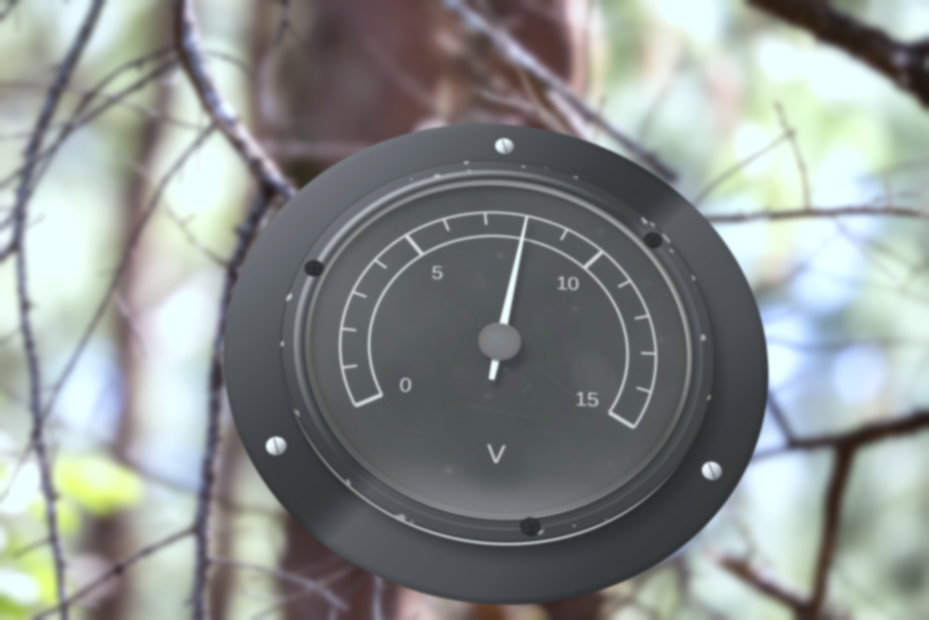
8 V
